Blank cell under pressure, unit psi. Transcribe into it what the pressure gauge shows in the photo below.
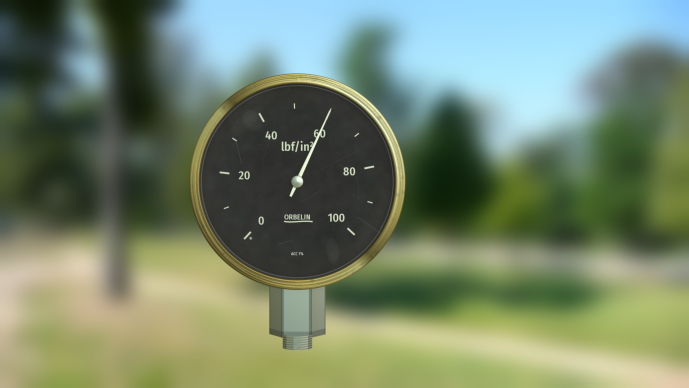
60 psi
